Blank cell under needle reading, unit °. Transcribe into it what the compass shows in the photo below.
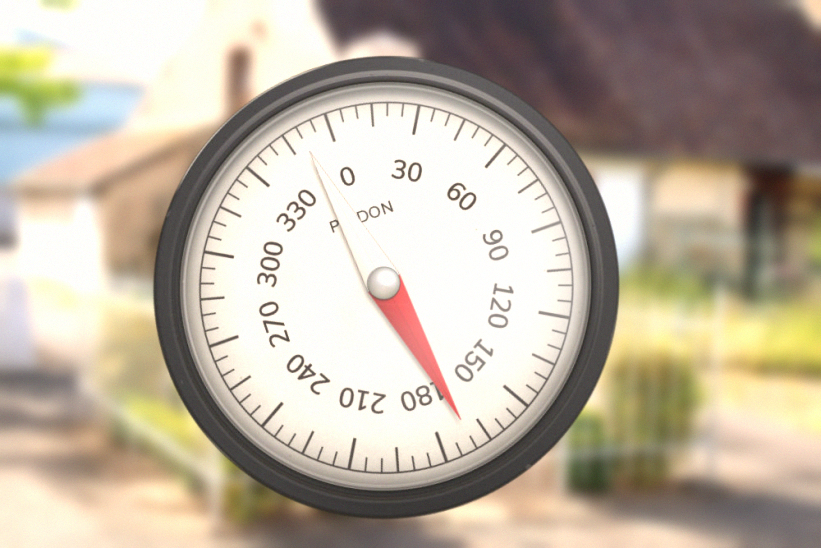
170 °
